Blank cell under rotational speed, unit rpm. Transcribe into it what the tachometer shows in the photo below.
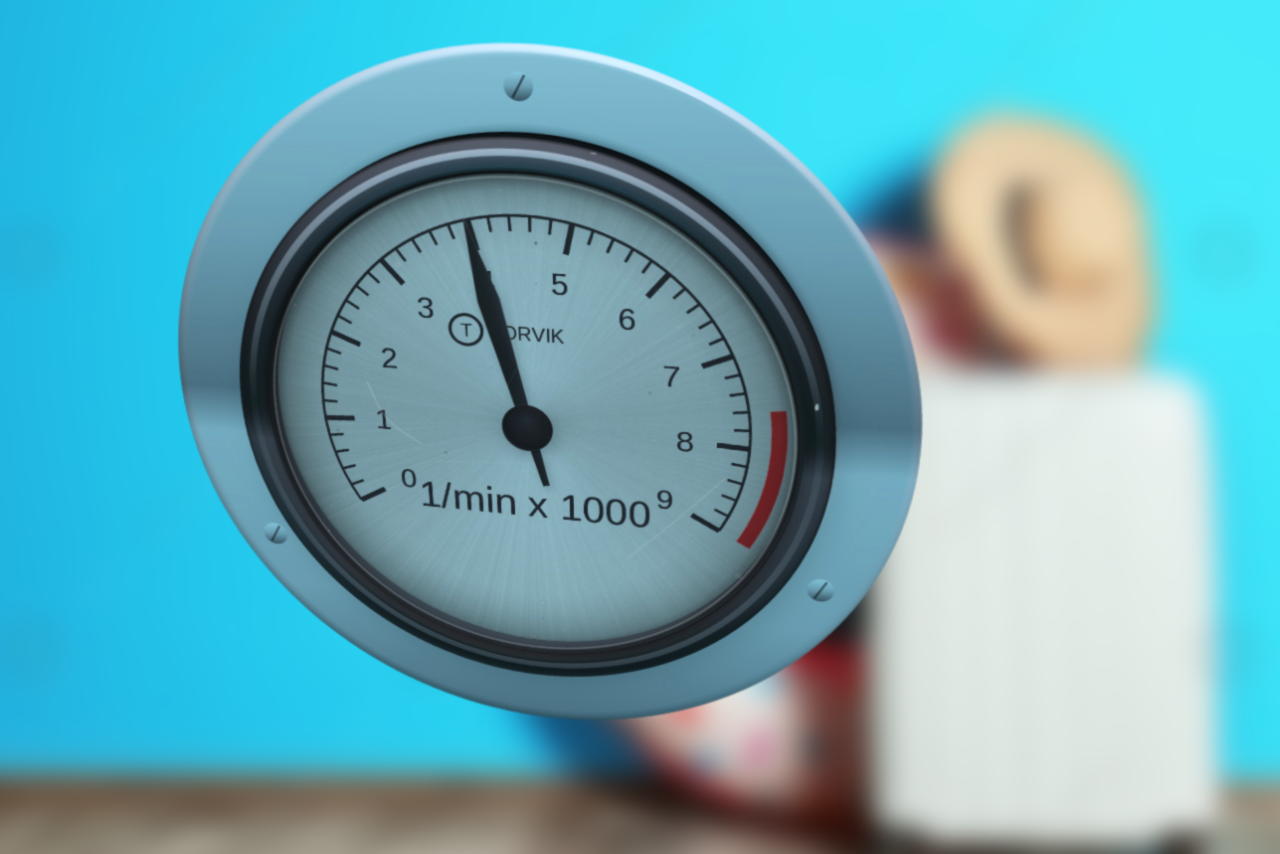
4000 rpm
